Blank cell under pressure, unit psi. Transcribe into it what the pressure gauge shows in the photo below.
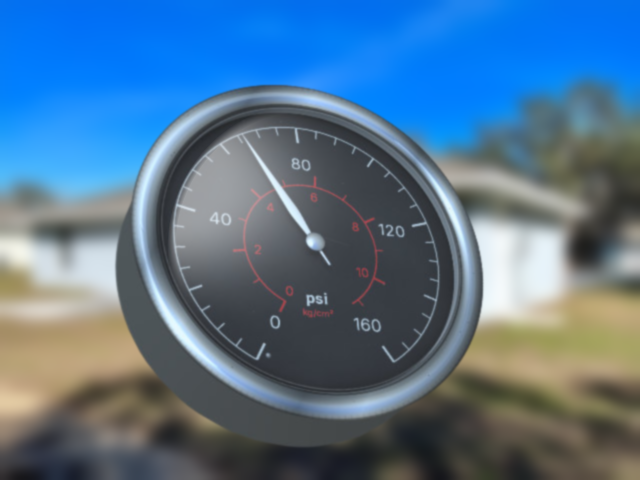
65 psi
